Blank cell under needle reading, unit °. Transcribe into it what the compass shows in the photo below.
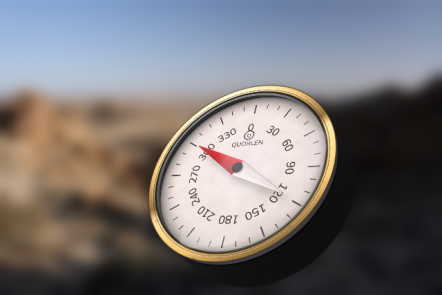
300 °
